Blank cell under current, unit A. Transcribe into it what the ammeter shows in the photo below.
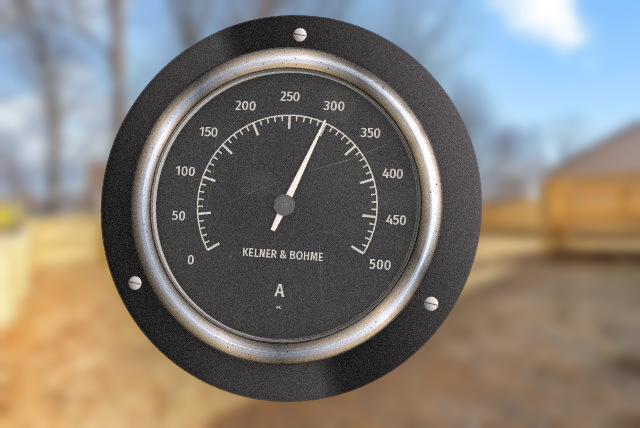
300 A
